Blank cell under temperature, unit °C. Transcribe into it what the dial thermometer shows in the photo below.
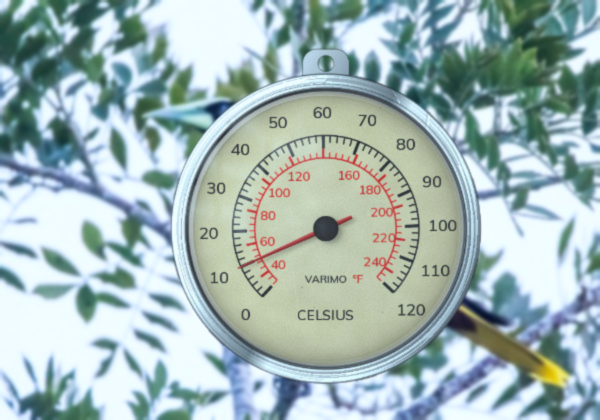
10 °C
